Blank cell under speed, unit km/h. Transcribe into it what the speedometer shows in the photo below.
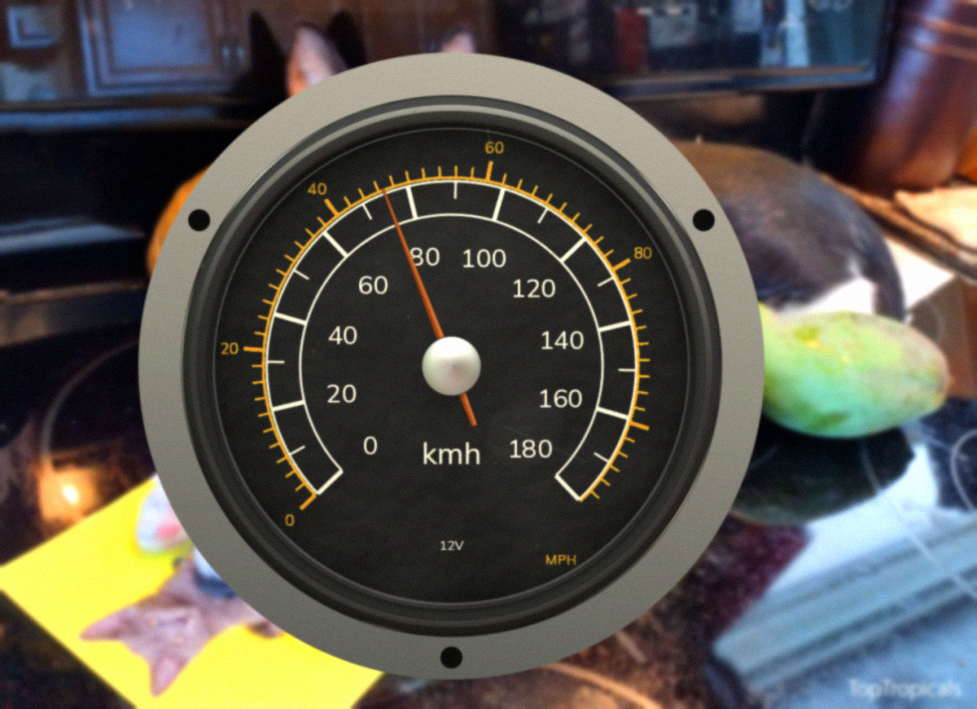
75 km/h
